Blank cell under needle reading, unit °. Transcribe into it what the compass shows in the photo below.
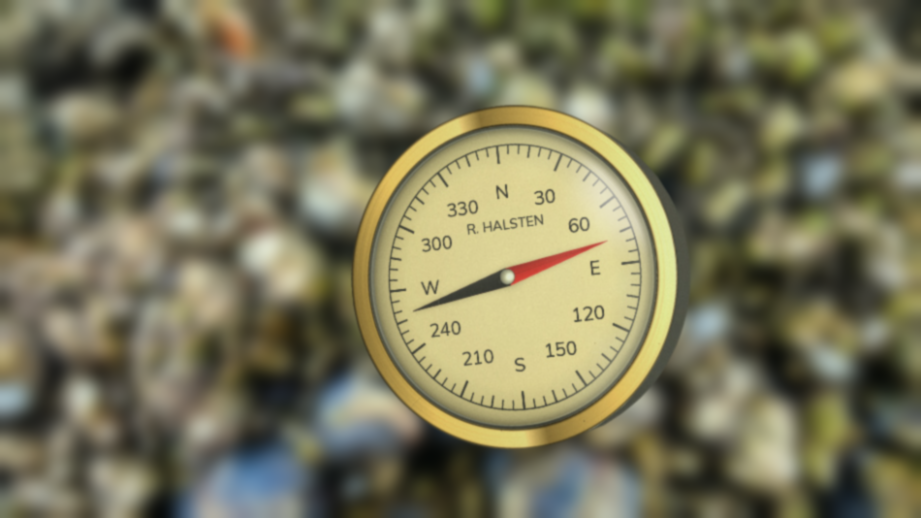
77.5 °
